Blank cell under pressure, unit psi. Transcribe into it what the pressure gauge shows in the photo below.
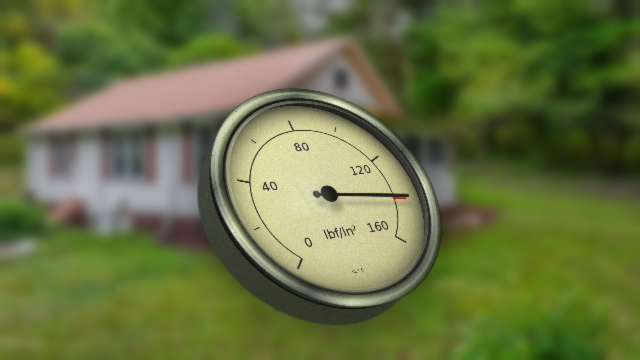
140 psi
